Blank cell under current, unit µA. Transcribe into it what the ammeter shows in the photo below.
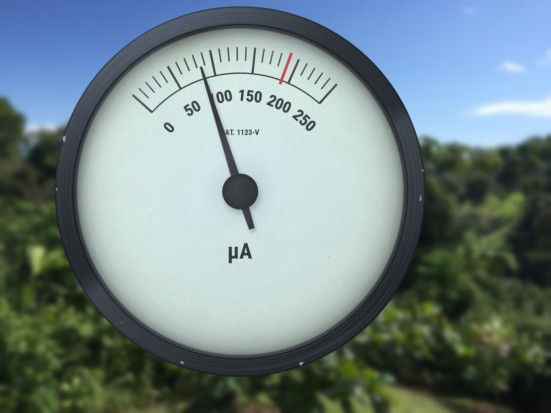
85 µA
